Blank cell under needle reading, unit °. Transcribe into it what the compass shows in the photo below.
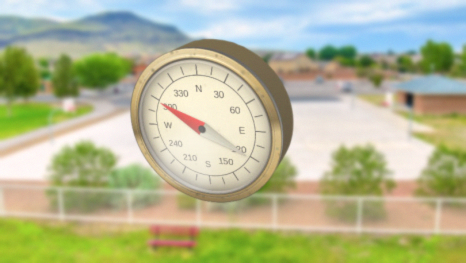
300 °
